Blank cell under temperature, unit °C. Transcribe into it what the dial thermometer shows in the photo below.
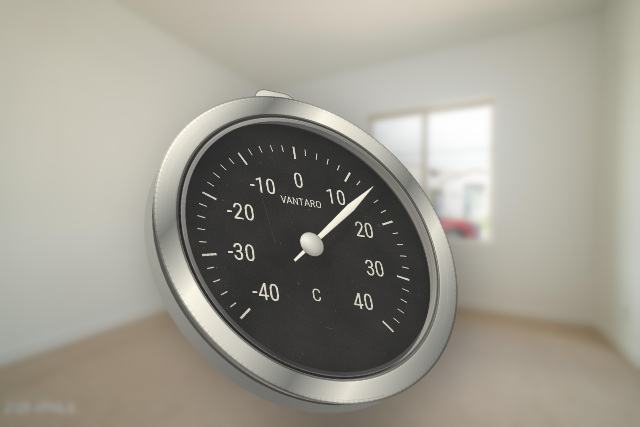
14 °C
